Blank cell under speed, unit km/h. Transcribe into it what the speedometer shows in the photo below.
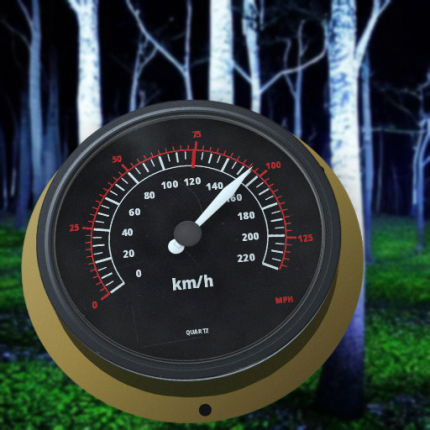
155 km/h
